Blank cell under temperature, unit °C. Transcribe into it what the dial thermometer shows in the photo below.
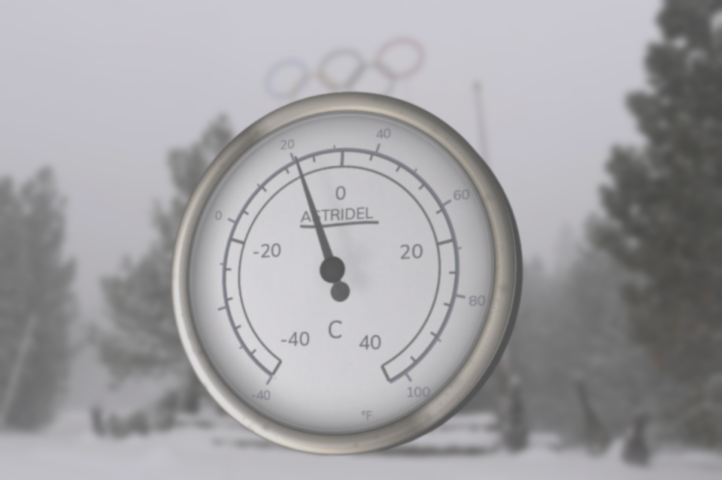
-6 °C
